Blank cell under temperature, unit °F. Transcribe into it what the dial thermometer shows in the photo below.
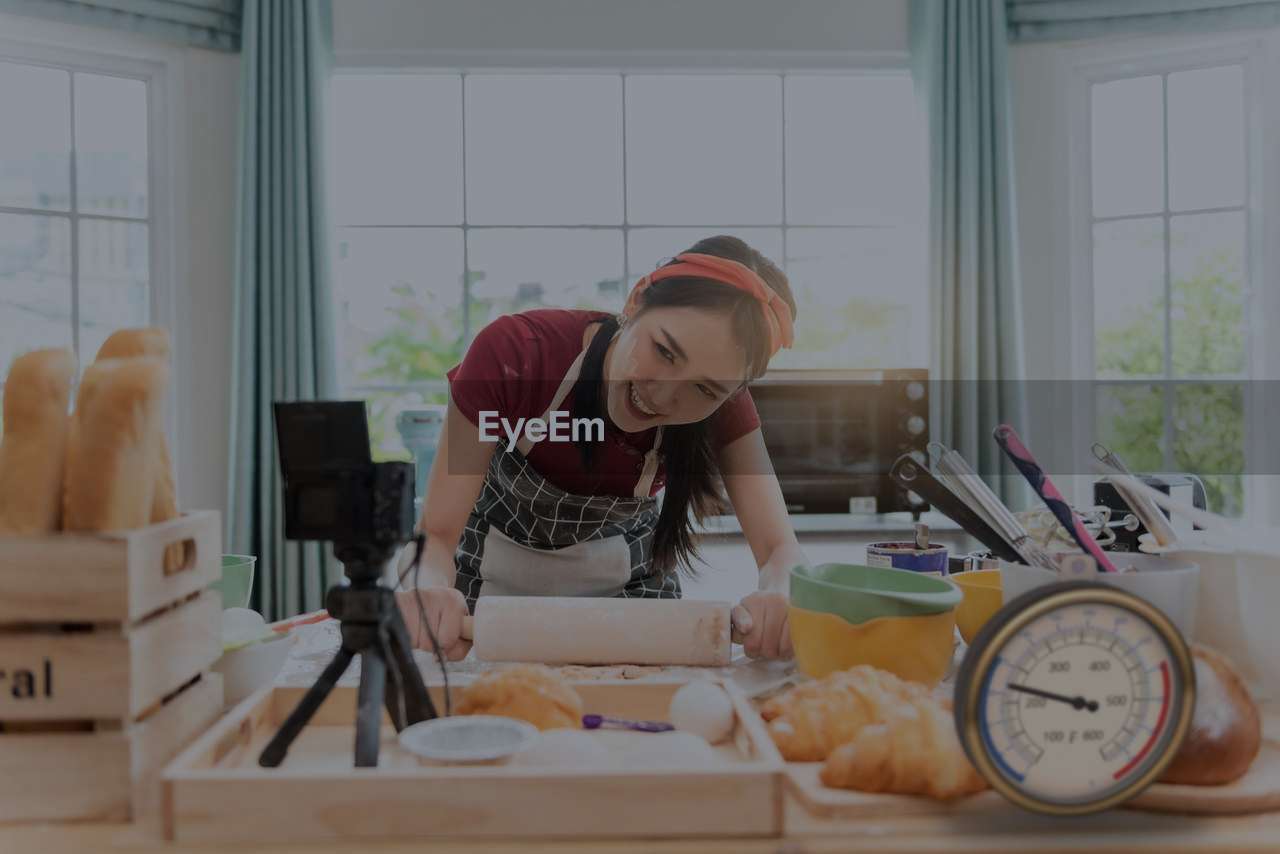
225 °F
